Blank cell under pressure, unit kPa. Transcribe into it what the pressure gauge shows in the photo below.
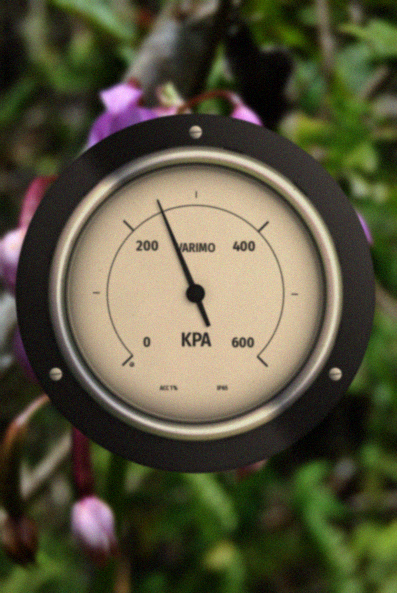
250 kPa
